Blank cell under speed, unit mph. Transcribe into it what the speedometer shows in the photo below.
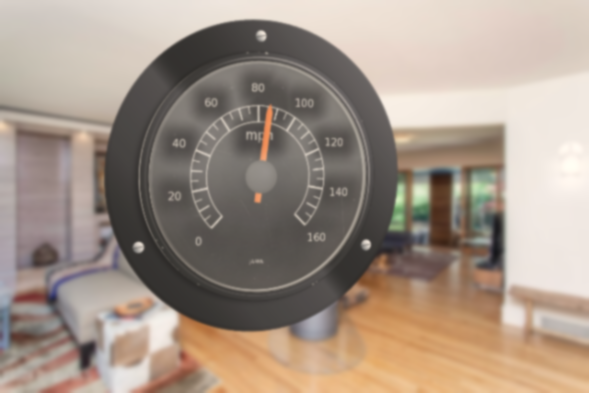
85 mph
